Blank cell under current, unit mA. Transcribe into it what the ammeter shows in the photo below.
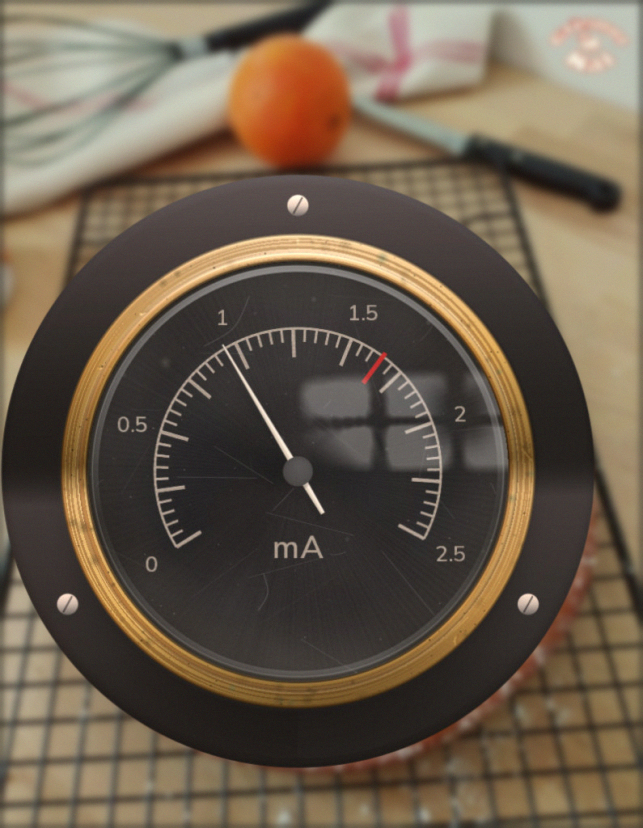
0.95 mA
